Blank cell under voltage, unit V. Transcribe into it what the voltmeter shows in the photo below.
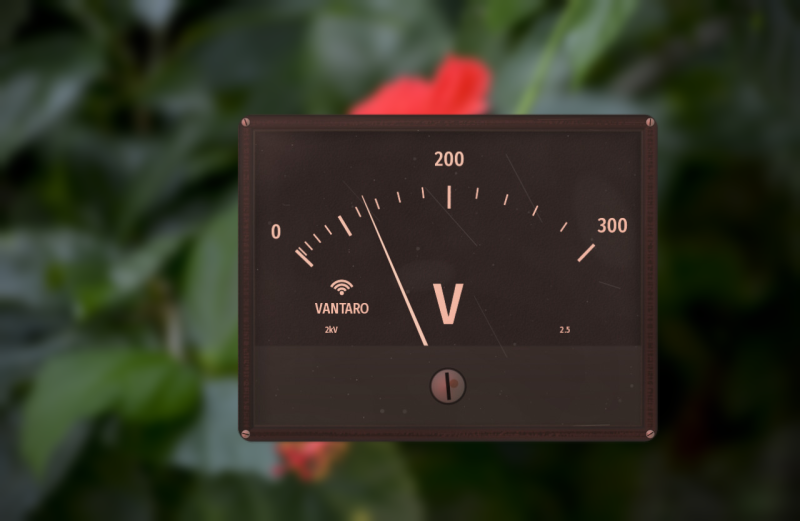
130 V
